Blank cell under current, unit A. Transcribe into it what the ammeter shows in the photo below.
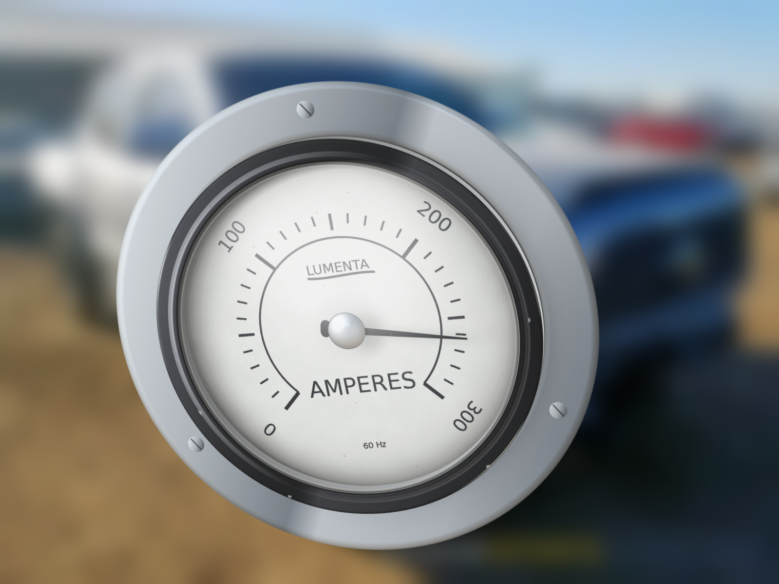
260 A
